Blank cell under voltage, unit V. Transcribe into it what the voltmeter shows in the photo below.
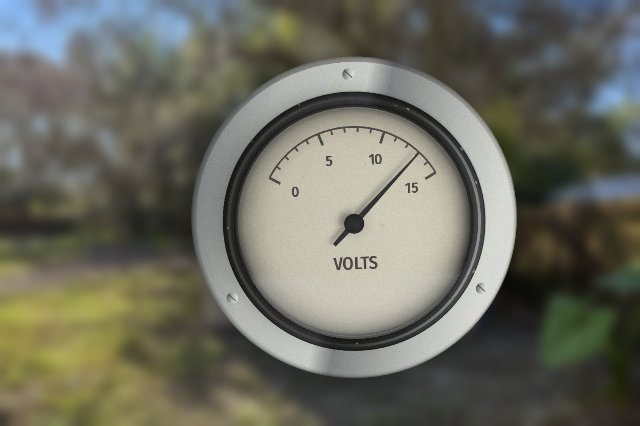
13 V
